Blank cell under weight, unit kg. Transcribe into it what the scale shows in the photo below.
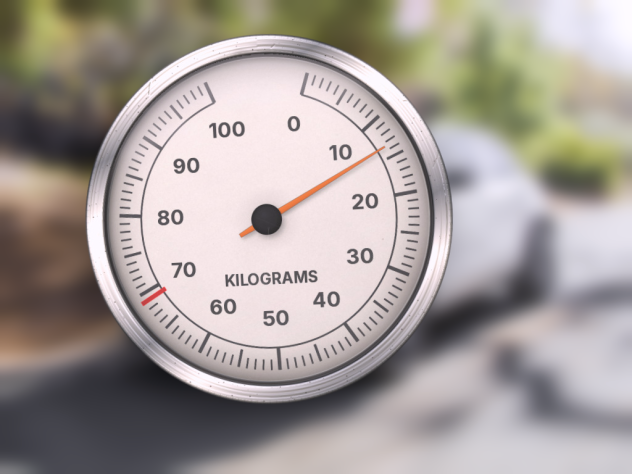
13.5 kg
